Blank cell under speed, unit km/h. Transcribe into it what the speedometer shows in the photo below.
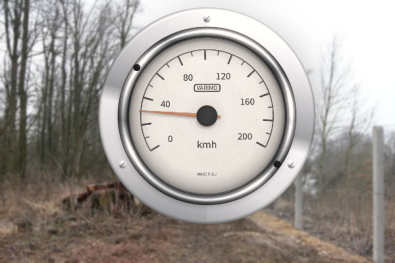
30 km/h
